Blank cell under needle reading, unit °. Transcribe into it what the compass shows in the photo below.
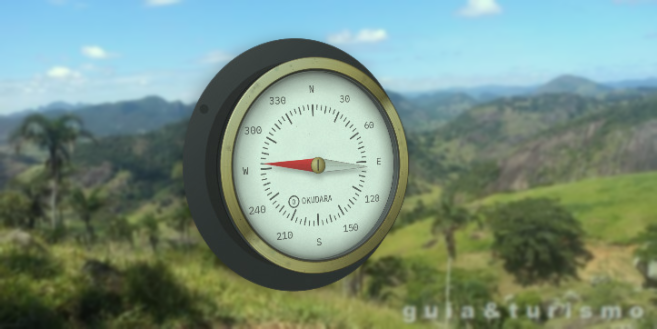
275 °
